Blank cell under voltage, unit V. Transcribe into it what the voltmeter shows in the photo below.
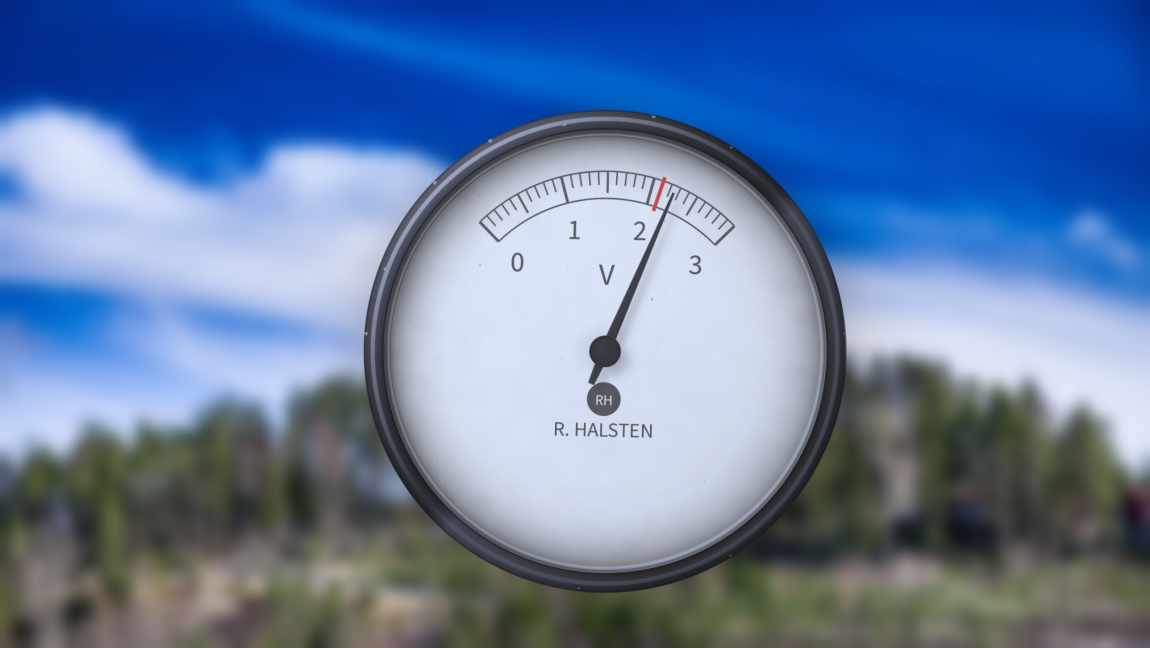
2.25 V
